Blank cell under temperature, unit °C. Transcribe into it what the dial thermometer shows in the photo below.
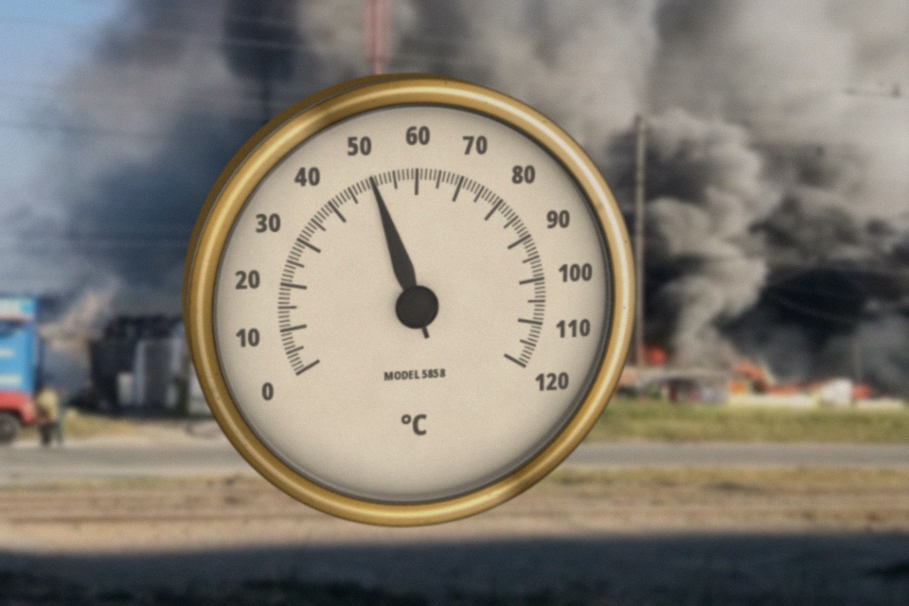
50 °C
